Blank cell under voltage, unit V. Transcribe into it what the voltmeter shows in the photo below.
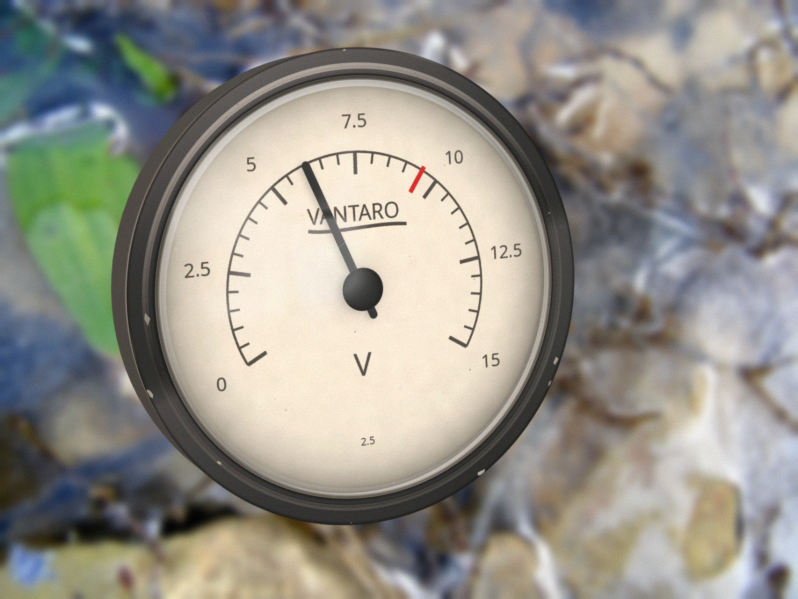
6 V
